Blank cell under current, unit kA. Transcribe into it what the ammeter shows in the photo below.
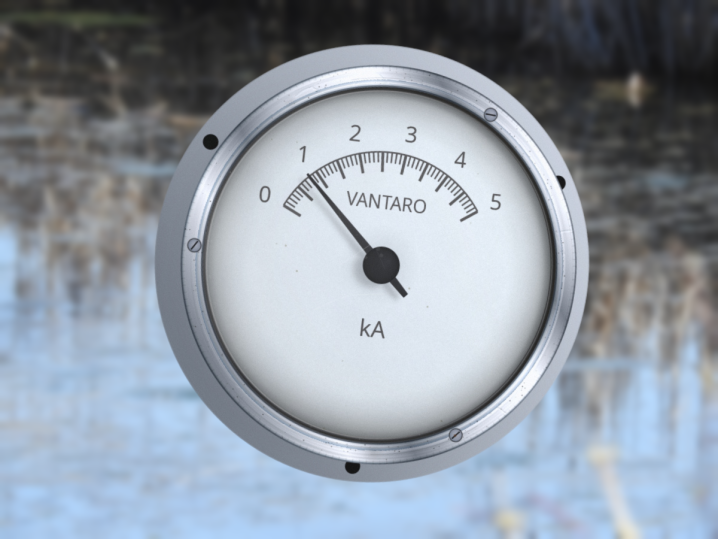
0.8 kA
